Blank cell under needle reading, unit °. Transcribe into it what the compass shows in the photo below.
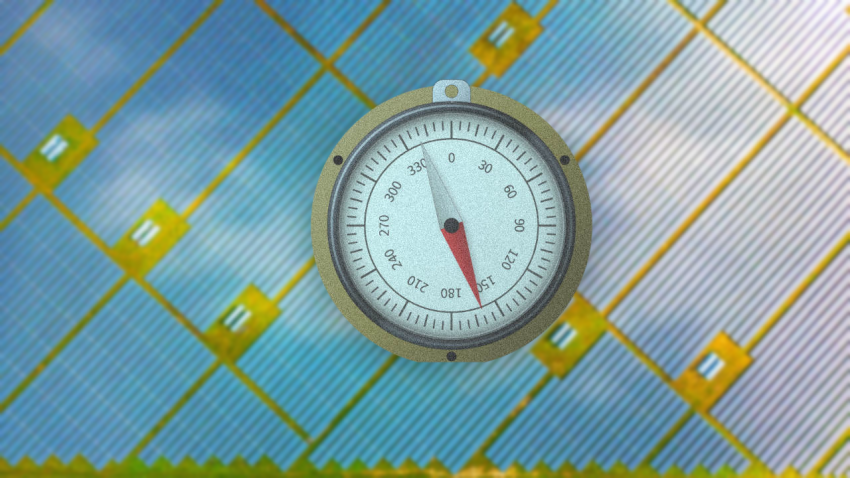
160 °
